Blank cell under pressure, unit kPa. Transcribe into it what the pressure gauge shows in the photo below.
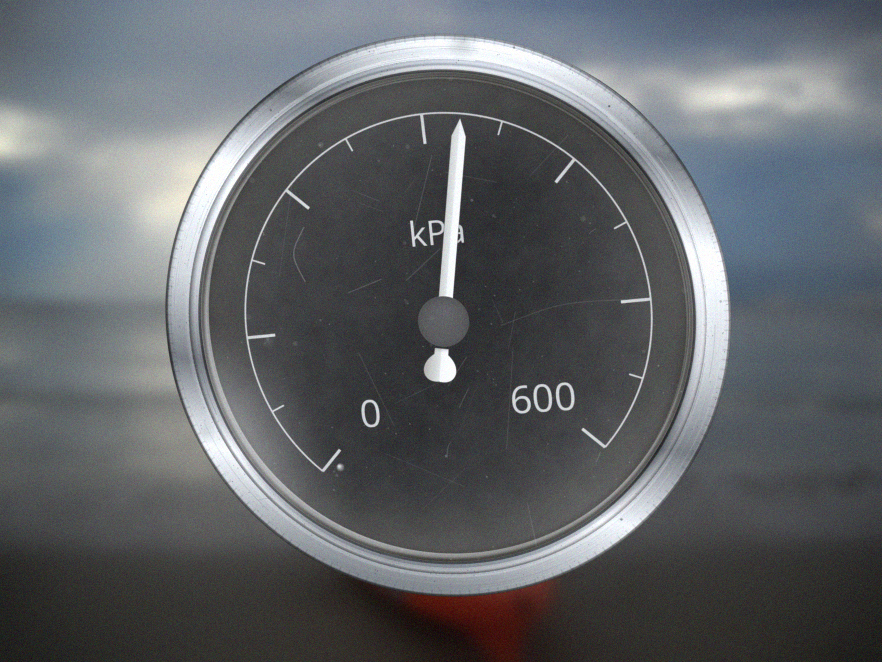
325 kPa
